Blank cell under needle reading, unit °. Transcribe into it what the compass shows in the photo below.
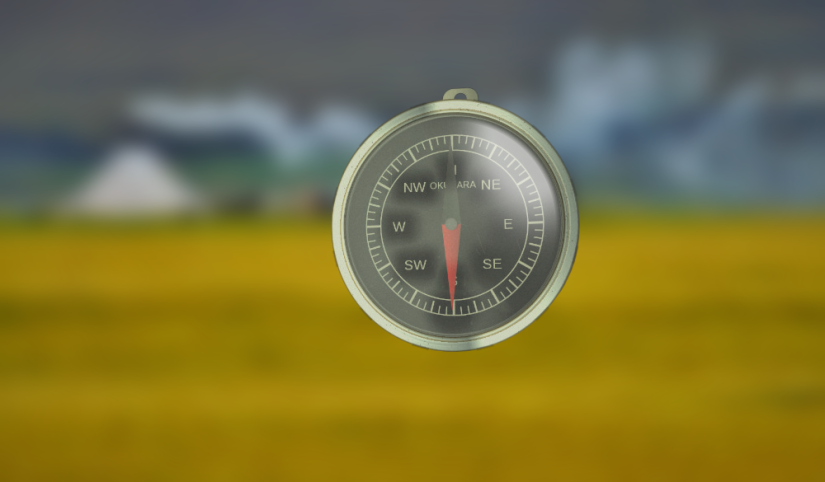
180 °
